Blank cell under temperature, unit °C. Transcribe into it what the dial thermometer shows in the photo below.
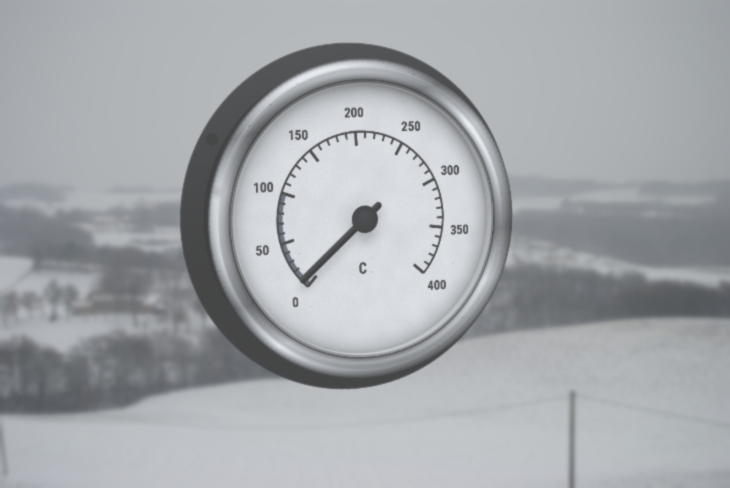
10 °C
